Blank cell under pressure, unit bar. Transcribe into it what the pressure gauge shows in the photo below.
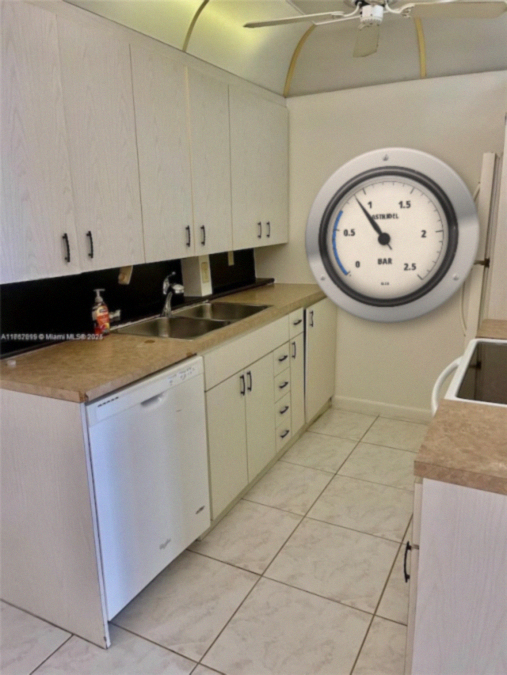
0.9 bar
